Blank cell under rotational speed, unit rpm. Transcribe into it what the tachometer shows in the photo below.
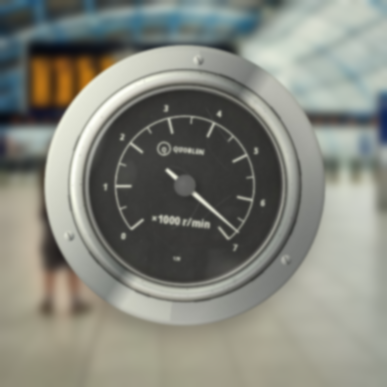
6750 rpm
